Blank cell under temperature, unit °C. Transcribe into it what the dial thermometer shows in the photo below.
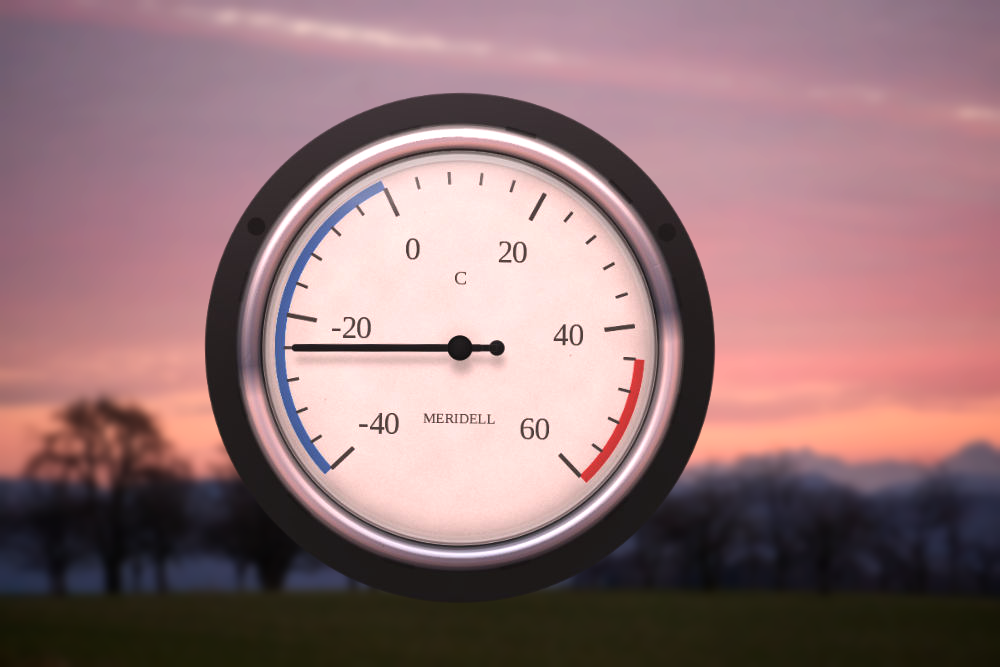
-24 °C
